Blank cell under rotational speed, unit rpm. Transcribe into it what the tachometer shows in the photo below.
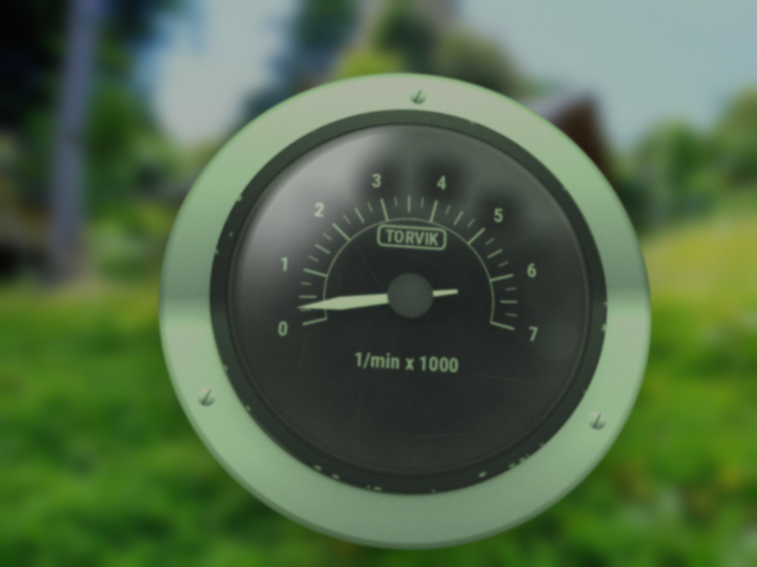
250 rpm
